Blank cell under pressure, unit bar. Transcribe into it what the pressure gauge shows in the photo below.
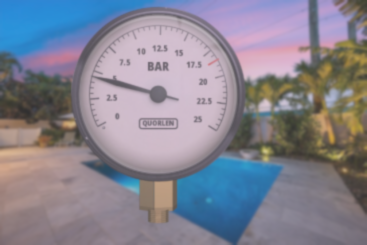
4.5 bar
